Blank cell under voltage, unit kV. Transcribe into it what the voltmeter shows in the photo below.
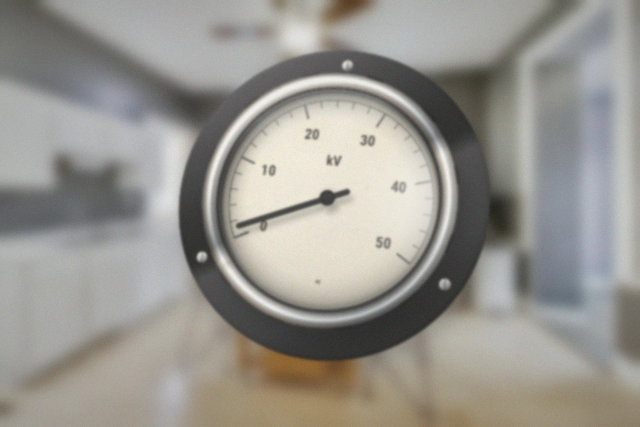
1 kV
